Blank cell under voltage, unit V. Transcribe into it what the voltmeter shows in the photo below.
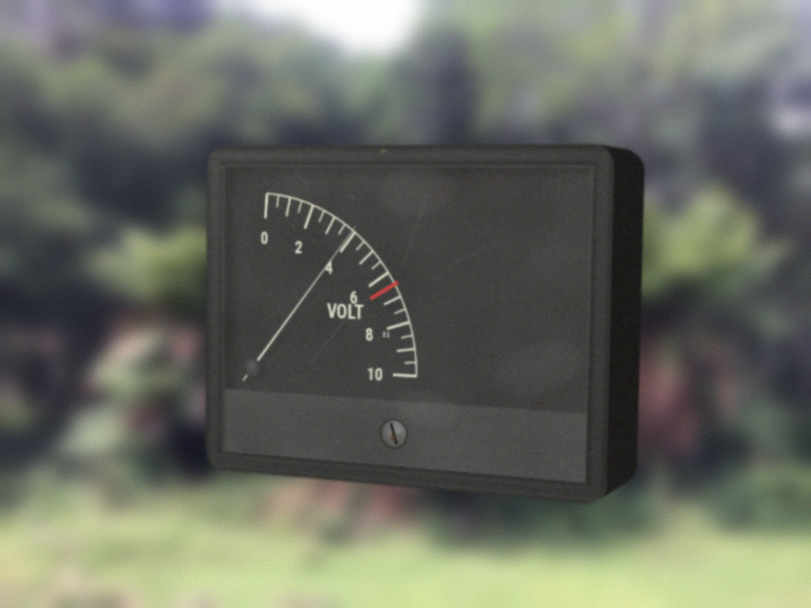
4 V
